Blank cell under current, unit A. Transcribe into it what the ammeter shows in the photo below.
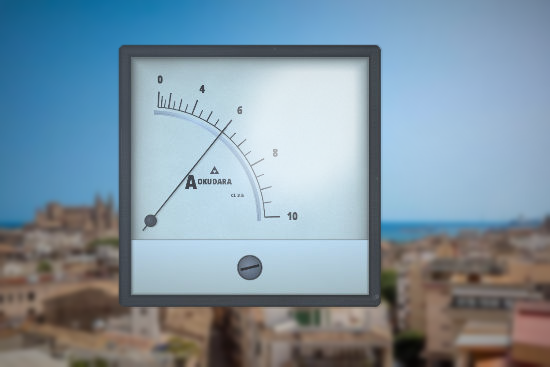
6 A
